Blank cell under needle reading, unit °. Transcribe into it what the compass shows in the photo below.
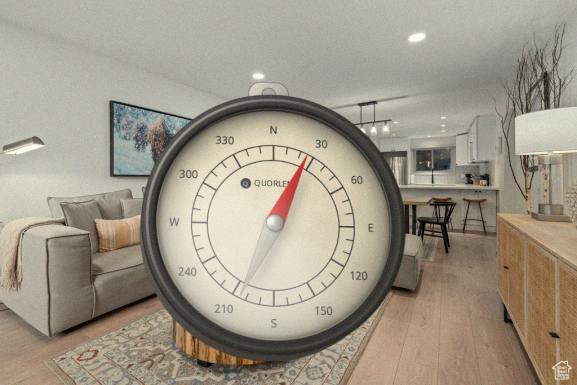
25 °
